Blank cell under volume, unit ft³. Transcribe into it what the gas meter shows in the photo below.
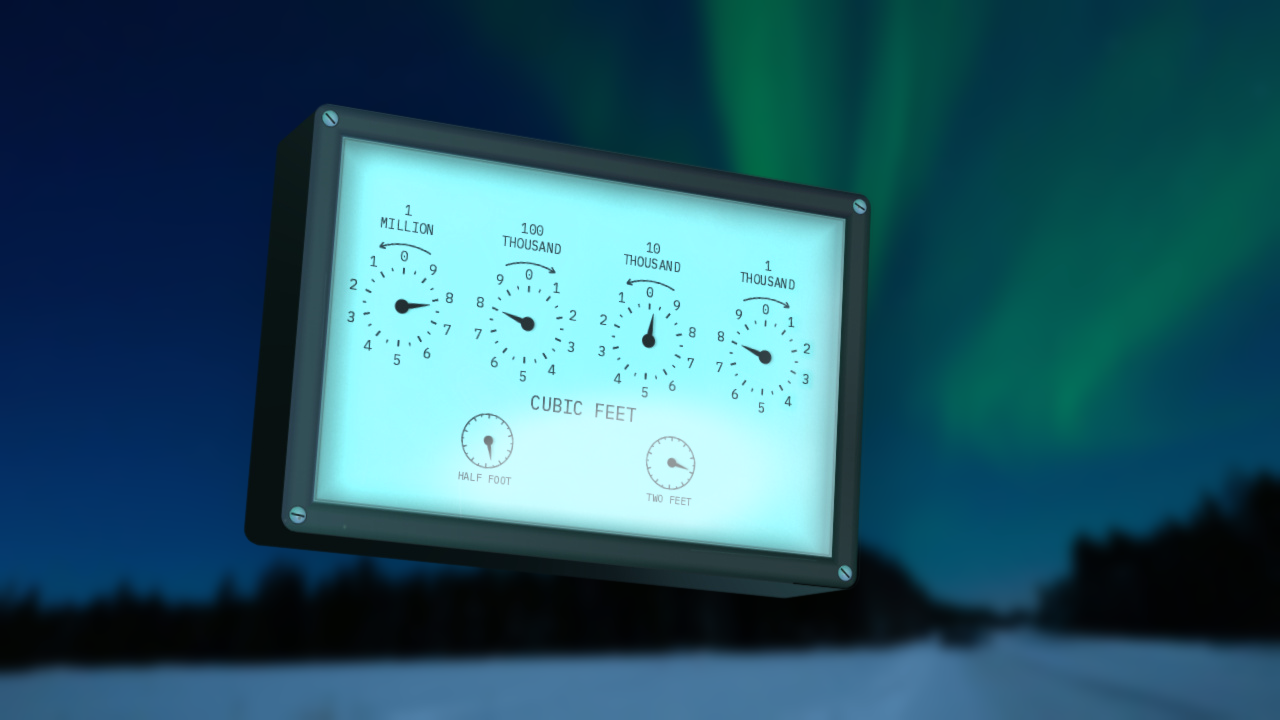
779800 ft³
